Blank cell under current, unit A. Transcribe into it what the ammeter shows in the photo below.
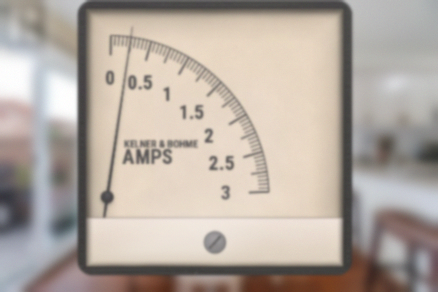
0.25 A
